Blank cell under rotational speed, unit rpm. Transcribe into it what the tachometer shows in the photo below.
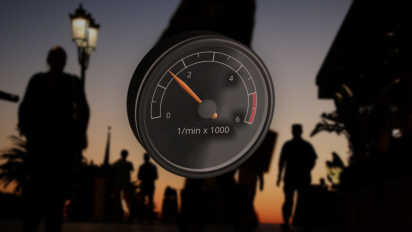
1500 rpm
